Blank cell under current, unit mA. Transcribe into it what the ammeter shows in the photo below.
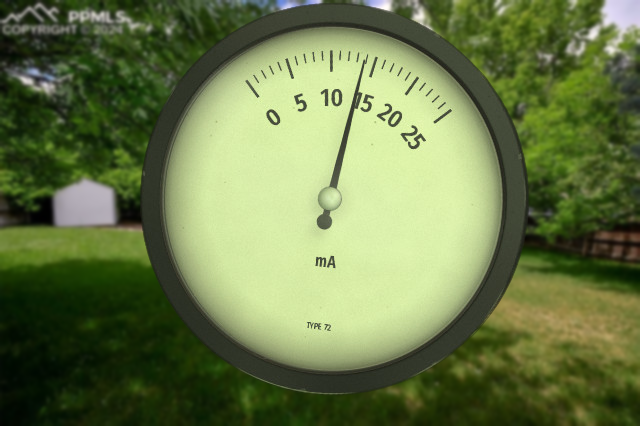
14 mA
